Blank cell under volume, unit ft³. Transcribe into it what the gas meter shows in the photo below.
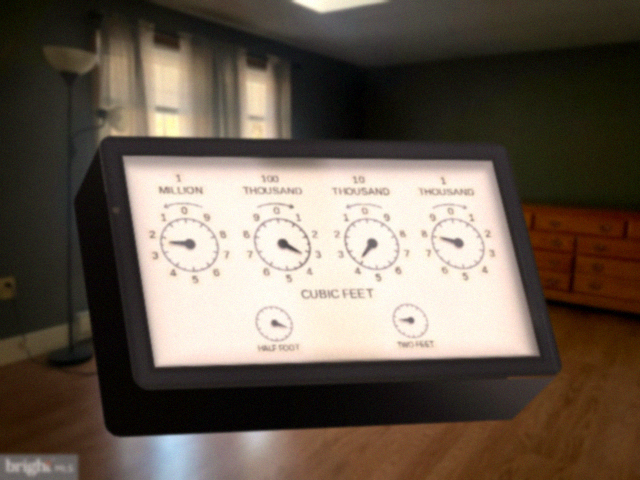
233800 ft³
